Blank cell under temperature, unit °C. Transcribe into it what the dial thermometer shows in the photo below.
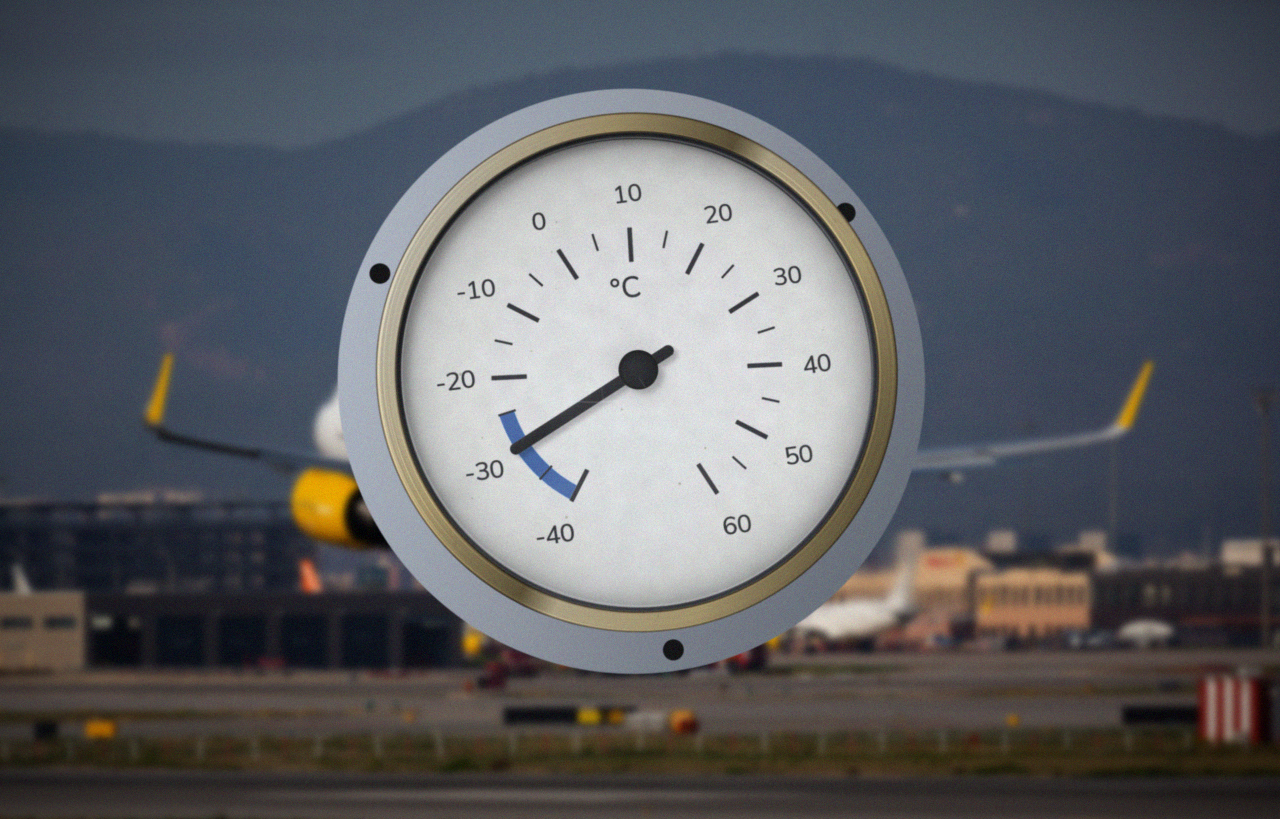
-30 °C
